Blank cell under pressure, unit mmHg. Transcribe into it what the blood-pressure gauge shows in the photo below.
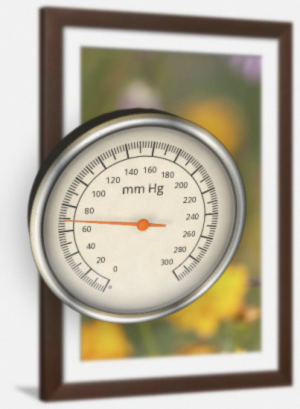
70 mmHg
